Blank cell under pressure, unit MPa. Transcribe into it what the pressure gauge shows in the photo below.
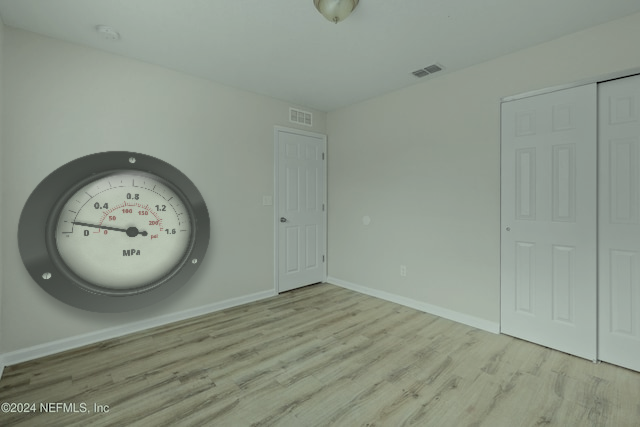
0.1 MPa
